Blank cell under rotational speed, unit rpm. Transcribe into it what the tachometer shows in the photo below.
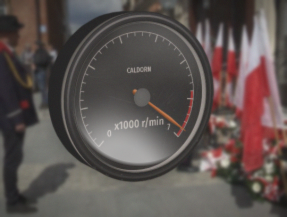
6800 rpm
